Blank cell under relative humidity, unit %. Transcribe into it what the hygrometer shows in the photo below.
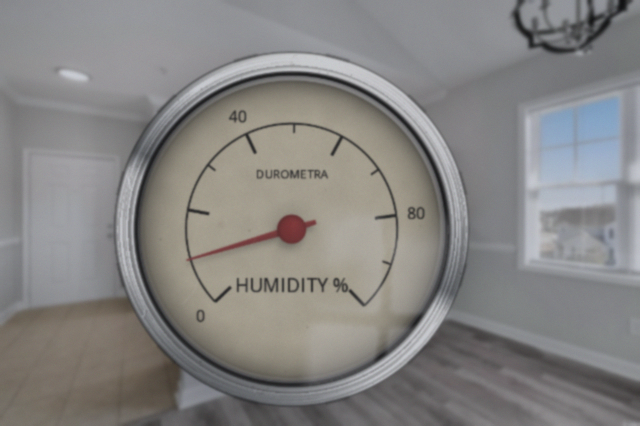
10 %
